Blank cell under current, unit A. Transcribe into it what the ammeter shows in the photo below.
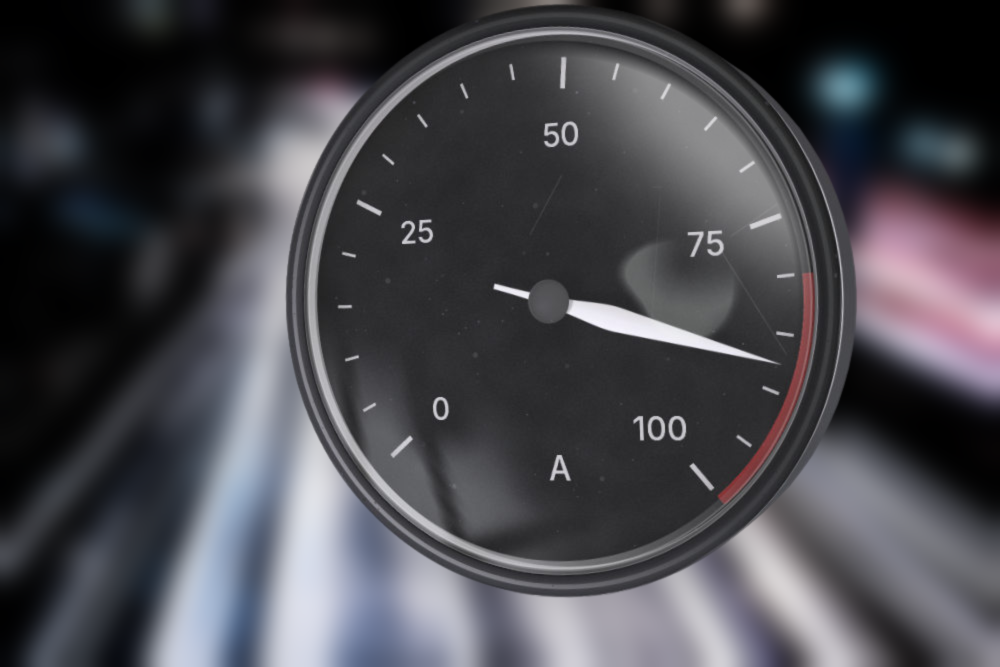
87.5 A
